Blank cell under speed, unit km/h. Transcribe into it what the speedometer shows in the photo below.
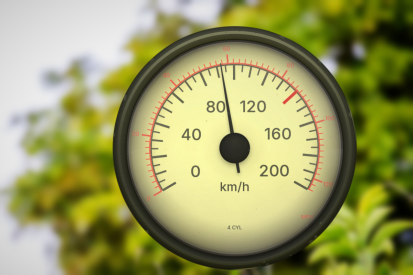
92.5 km/h
